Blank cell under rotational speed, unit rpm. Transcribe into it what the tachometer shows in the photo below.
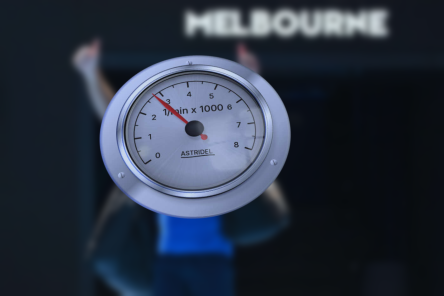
2750 rpm
